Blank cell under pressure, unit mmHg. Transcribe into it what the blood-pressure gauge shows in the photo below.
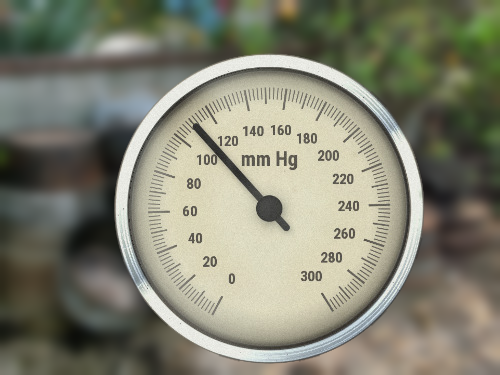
110 mmHg
